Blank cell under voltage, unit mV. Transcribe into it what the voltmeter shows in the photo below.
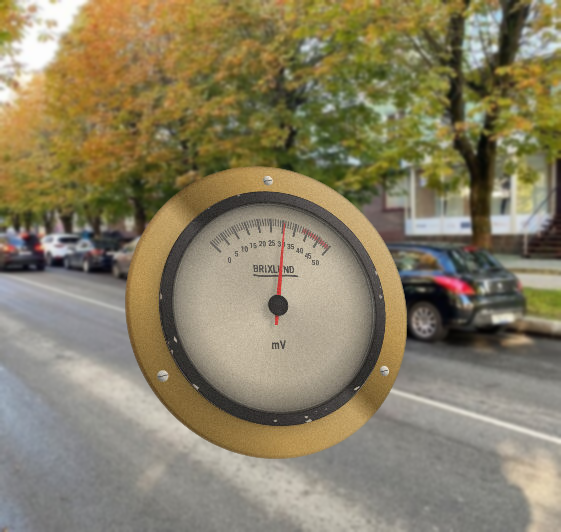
30 mV
